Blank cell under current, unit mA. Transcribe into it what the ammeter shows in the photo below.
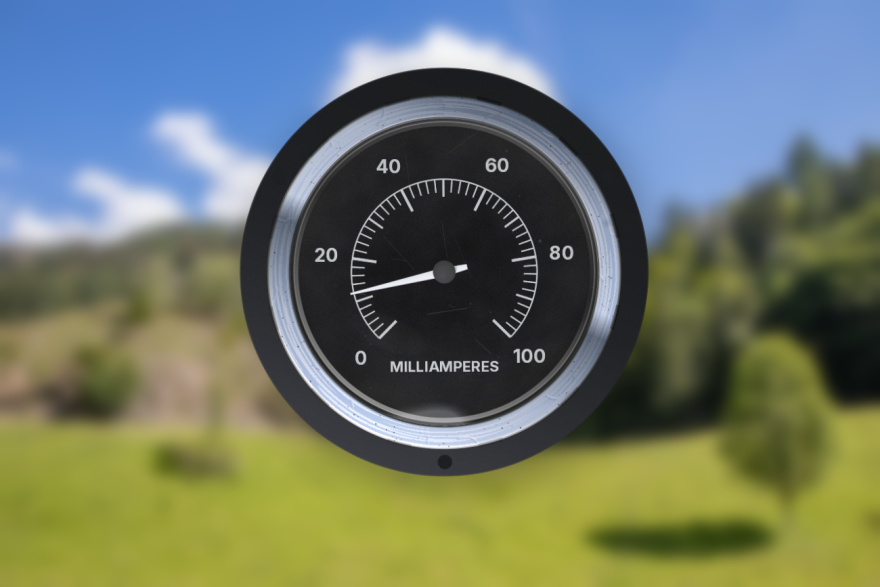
12 mA
